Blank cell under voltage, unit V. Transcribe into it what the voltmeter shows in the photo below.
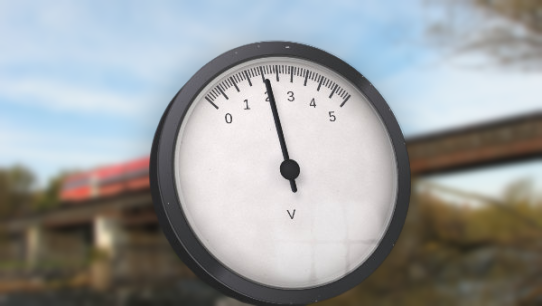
2 V
